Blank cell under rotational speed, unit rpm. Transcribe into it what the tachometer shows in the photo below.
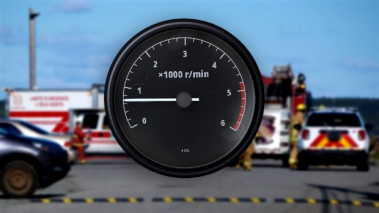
700 rpm
